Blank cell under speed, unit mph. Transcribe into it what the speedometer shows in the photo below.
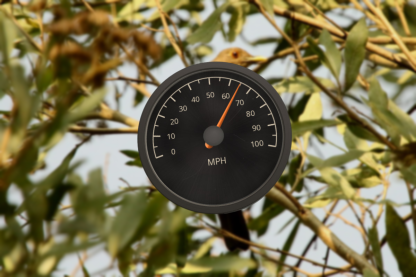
65 mph
